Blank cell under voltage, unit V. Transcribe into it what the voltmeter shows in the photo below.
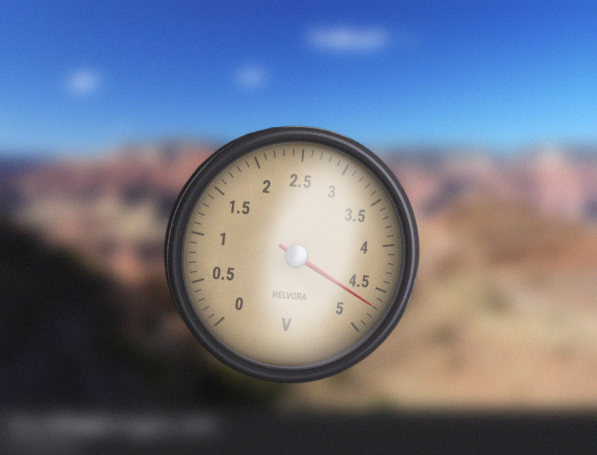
4.7 V
